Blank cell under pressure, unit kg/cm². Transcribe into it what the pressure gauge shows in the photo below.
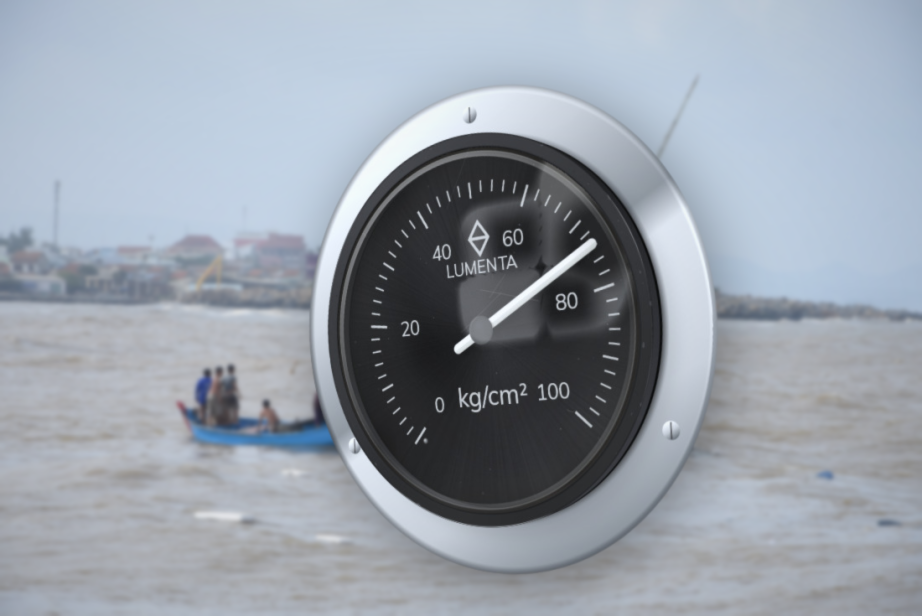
74 kg/cm²
